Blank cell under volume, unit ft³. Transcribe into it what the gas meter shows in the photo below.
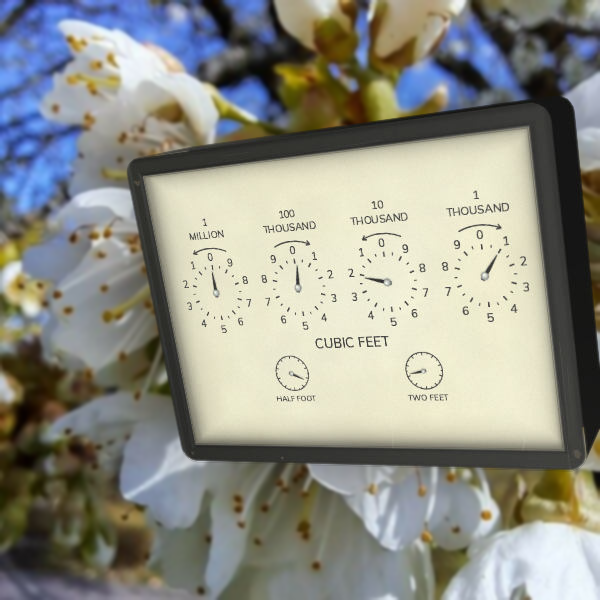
2100 ft³
